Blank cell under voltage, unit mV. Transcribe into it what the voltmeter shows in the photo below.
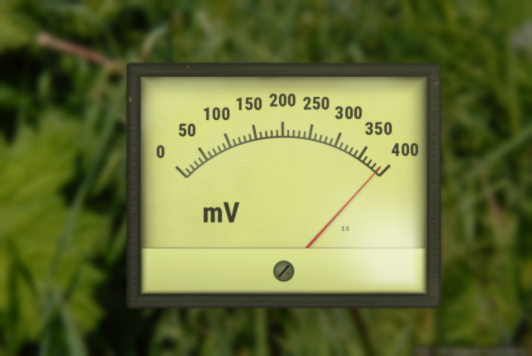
390 mV
